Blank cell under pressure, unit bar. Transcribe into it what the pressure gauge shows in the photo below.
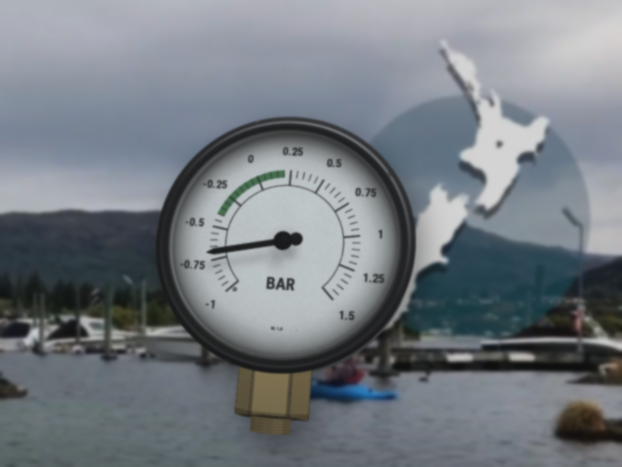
-0.7 bar
